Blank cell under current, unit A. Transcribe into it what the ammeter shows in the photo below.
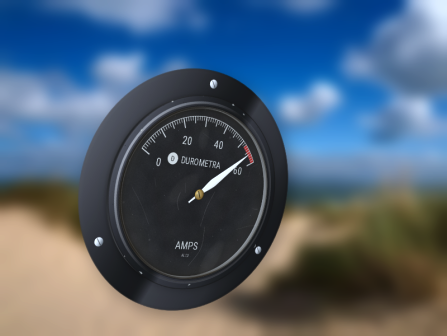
55 A
